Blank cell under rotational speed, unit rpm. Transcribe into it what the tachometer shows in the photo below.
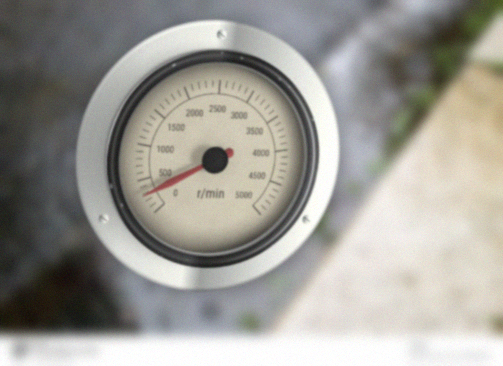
300 rpm
